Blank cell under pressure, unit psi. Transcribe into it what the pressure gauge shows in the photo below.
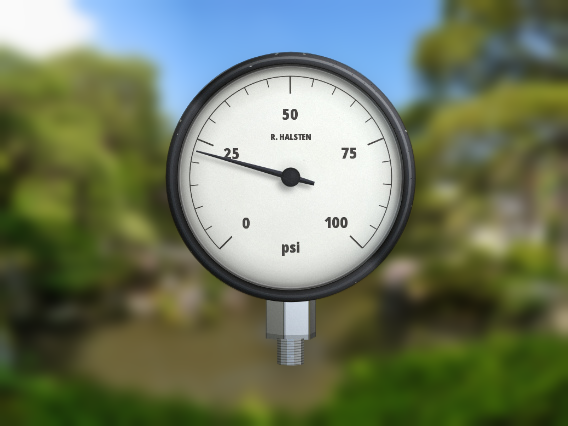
22.5 psi
